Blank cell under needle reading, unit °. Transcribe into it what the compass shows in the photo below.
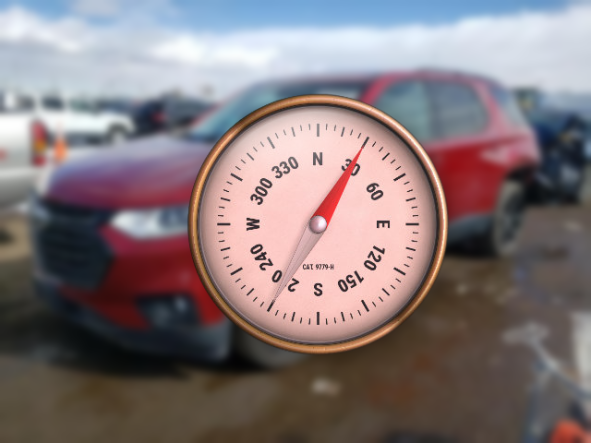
30 °
